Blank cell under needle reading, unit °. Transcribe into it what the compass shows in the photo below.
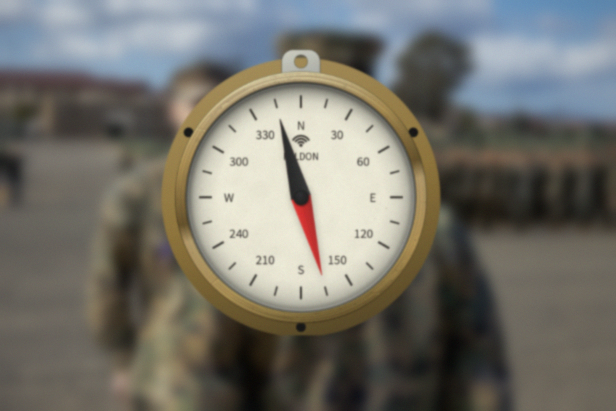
165 °
